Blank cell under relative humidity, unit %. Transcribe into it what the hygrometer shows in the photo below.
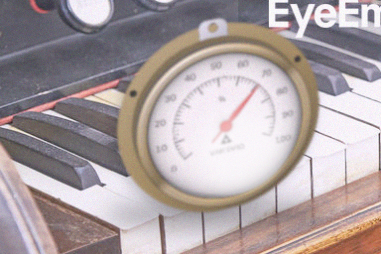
70 %
